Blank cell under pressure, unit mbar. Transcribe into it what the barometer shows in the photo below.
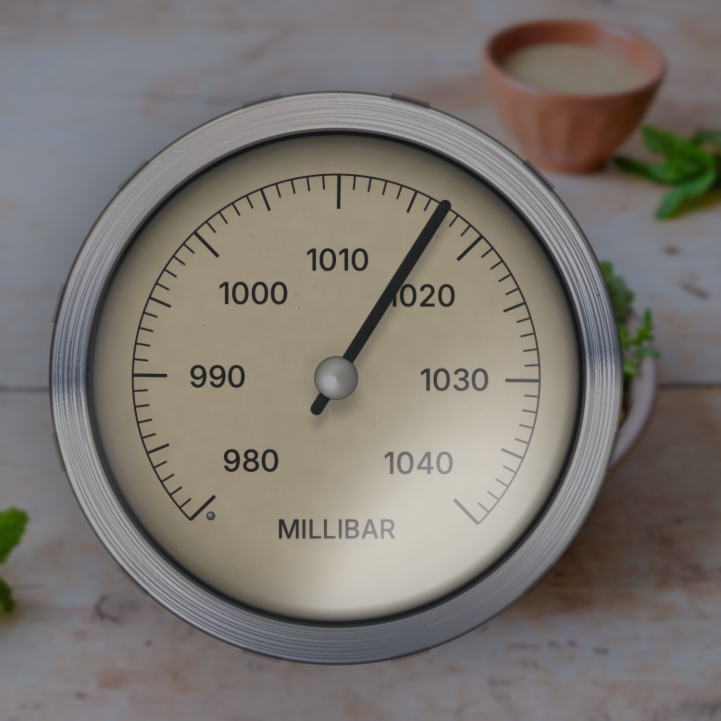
1017 mbar
